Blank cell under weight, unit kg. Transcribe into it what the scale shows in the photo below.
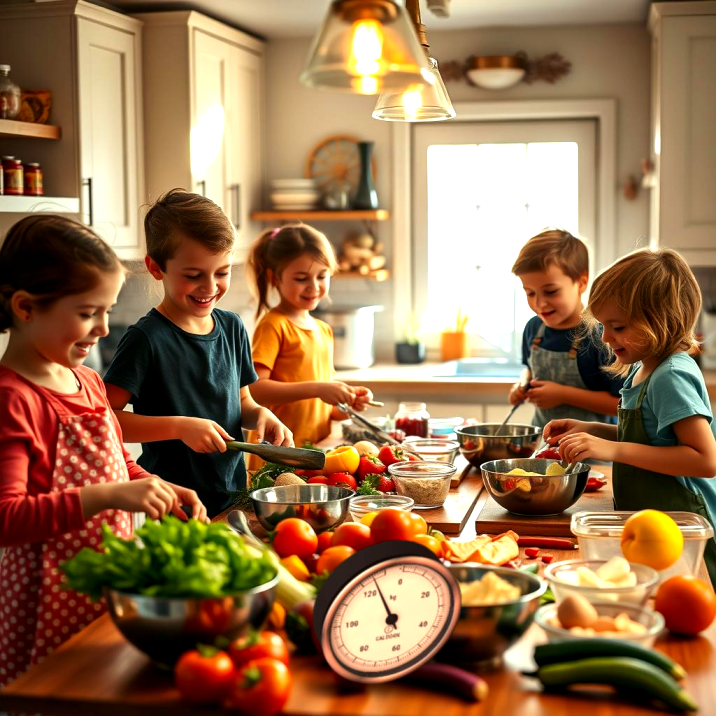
125 kg
